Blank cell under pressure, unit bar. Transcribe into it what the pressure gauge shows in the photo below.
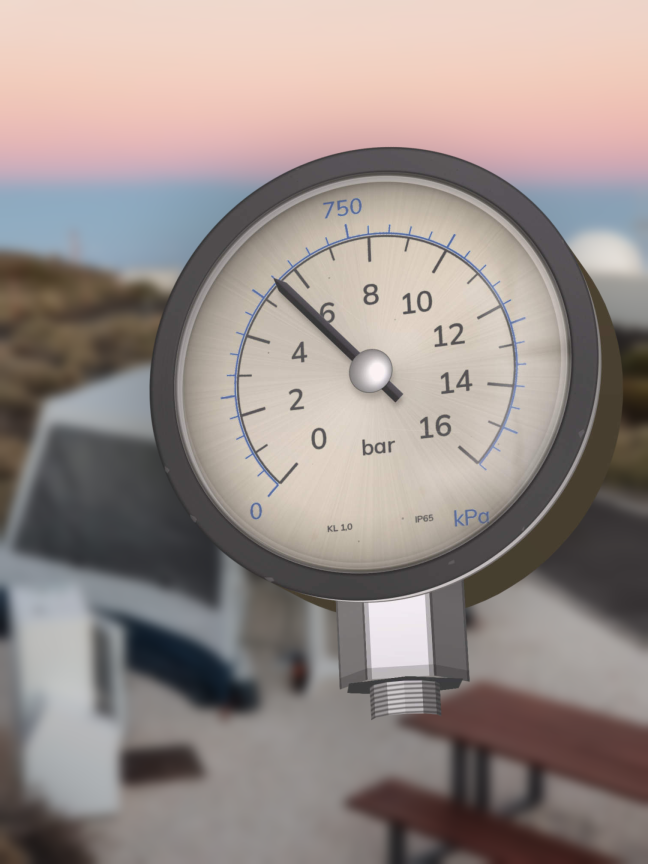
5.5 bar
